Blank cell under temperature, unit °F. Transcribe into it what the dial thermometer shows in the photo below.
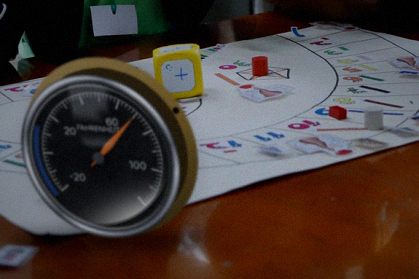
70 °F
